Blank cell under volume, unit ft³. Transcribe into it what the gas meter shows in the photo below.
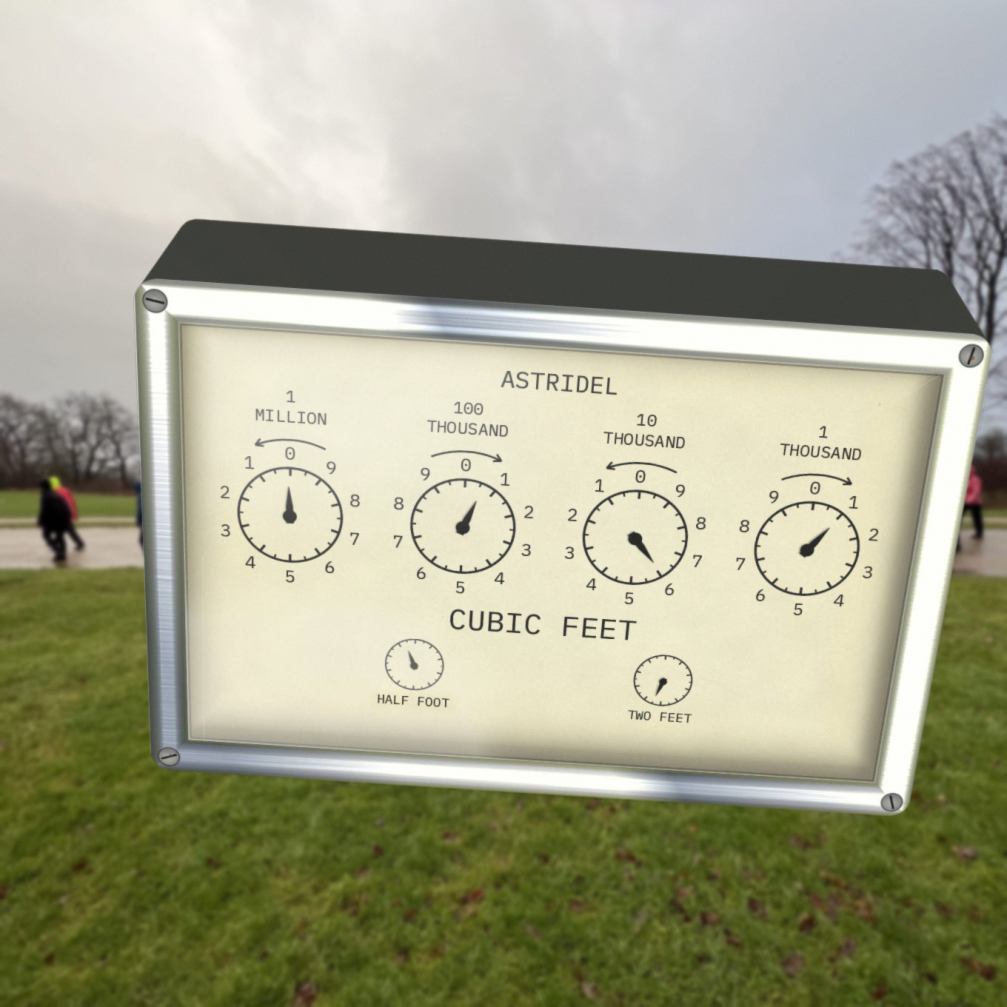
6100 ft³
